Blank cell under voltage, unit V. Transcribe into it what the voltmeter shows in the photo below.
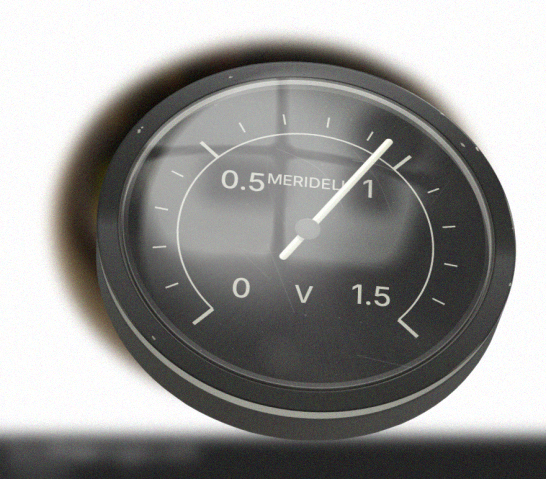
0.95 V
